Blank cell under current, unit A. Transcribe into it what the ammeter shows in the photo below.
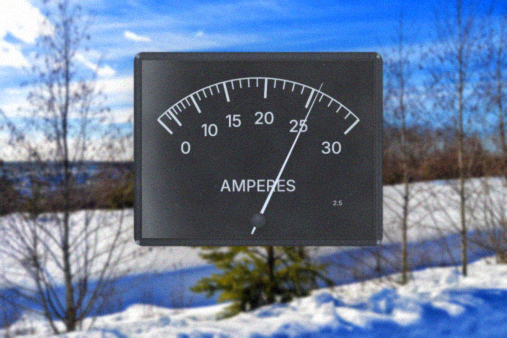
25.5 A
